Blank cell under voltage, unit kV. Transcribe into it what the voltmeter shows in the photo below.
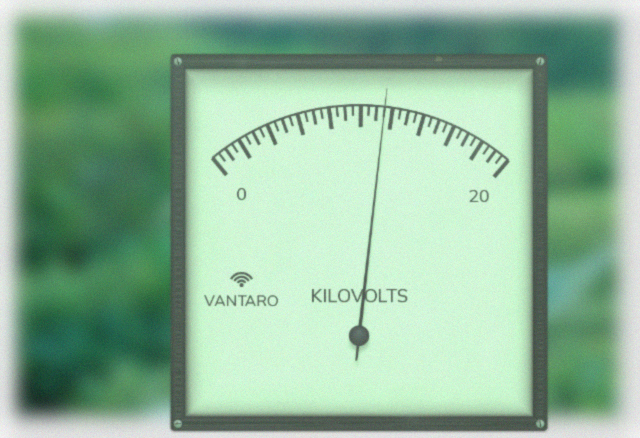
11.5 kV
